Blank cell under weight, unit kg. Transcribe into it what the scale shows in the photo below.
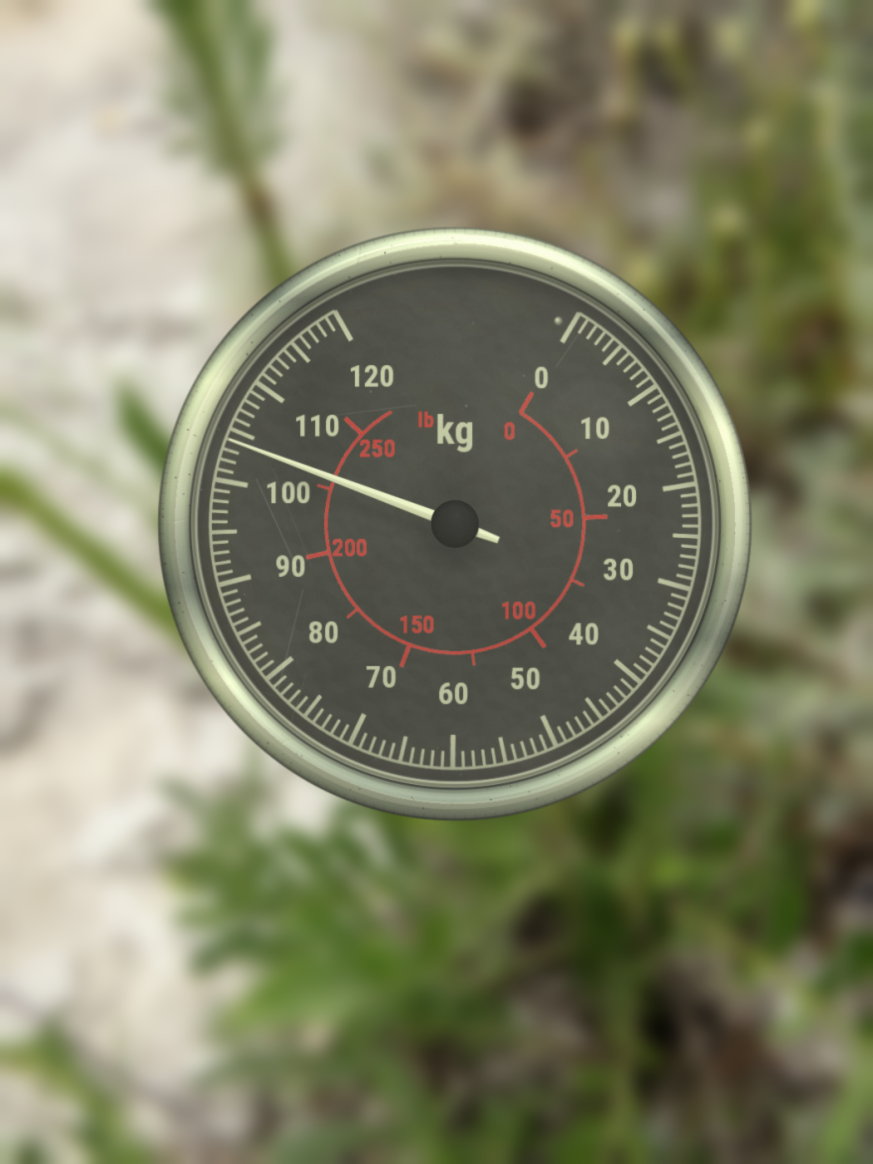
104 kg
